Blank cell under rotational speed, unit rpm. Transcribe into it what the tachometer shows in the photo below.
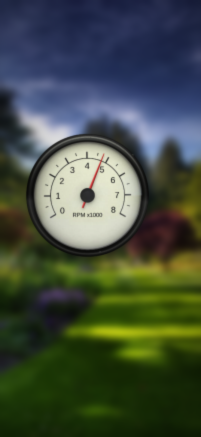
4750 rpm
